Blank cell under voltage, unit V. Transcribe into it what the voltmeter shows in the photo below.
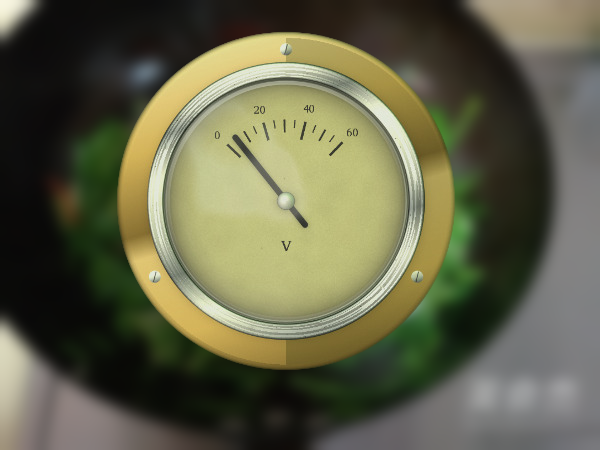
5 V
